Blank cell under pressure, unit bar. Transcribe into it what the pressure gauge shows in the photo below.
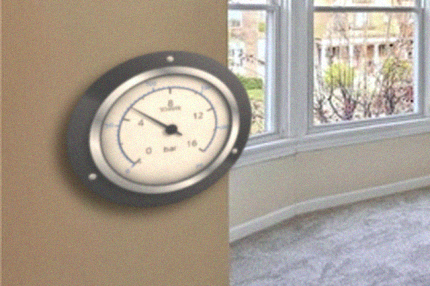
5 bar
